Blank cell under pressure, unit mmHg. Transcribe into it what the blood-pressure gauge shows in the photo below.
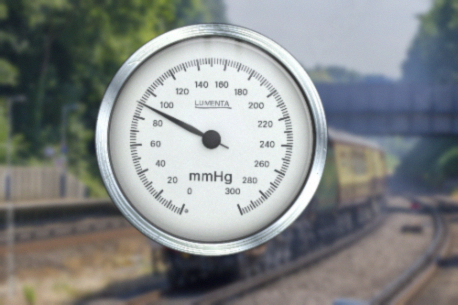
90 mmHg
